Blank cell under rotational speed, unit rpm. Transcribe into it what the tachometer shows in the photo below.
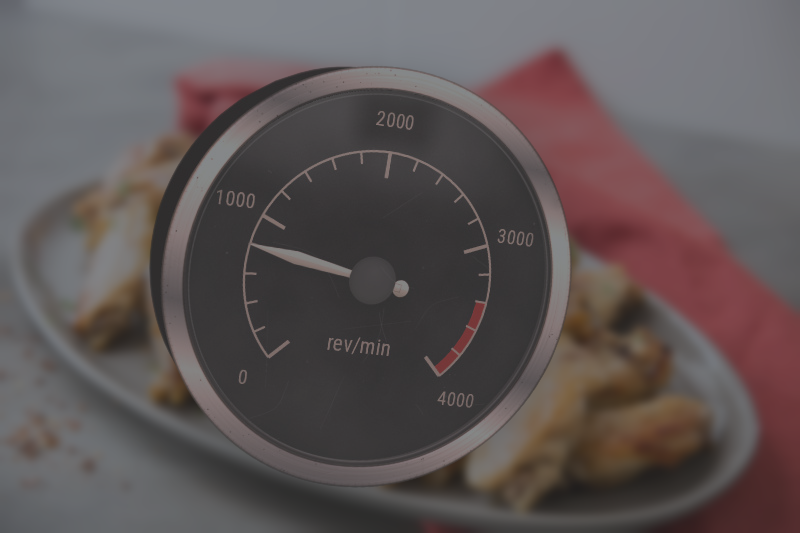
800 rpm
